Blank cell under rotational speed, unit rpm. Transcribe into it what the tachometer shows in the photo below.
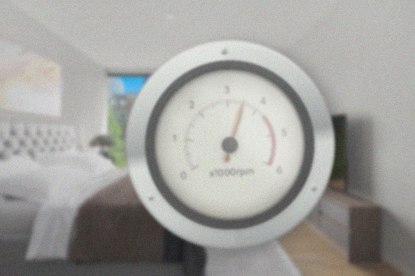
3500 rpm
